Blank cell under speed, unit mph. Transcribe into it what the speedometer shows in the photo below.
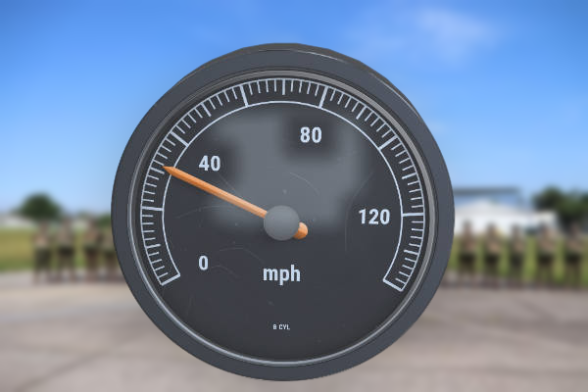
32 mph
